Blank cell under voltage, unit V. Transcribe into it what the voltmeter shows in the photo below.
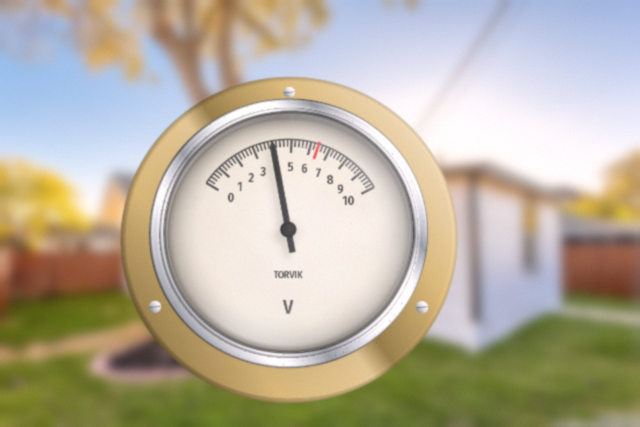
4 V
